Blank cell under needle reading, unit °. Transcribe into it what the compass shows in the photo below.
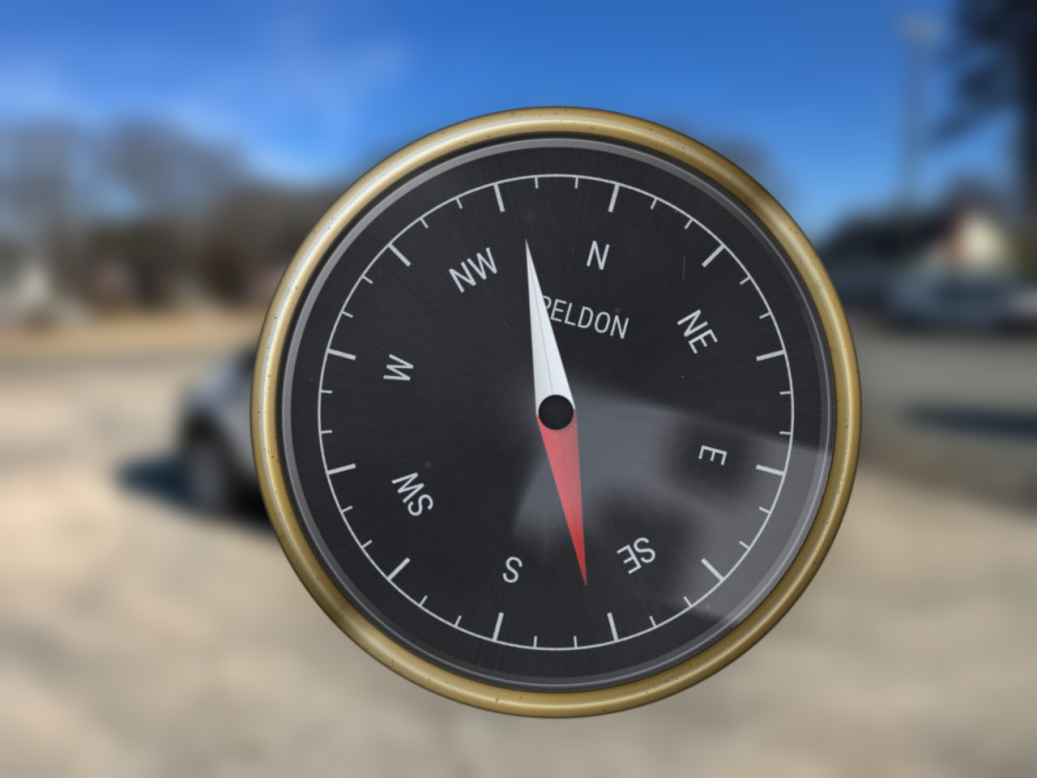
155 °
